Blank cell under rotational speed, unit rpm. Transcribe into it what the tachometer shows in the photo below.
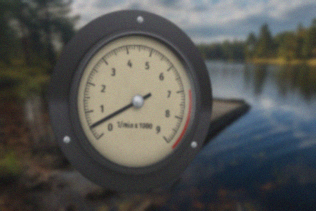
500 rpm
